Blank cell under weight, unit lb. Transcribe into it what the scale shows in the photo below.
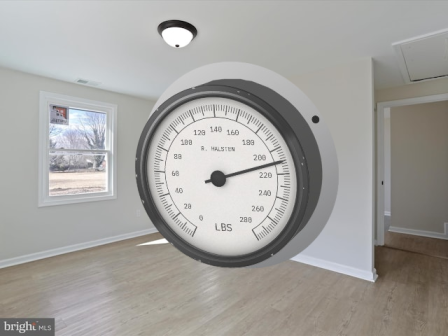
210 lb
